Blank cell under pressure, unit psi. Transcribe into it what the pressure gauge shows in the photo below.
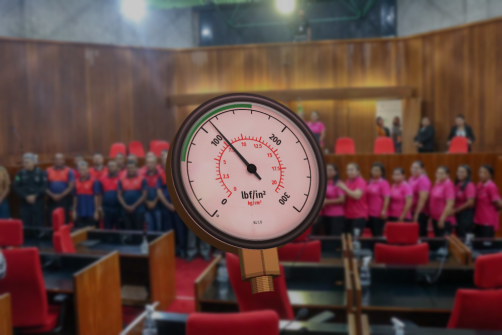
110 psi
